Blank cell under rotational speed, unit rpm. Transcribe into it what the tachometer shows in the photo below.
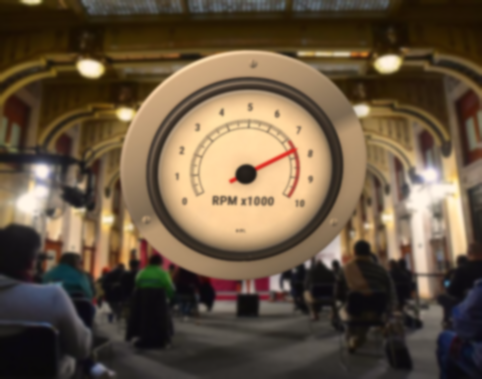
7500 rpm
